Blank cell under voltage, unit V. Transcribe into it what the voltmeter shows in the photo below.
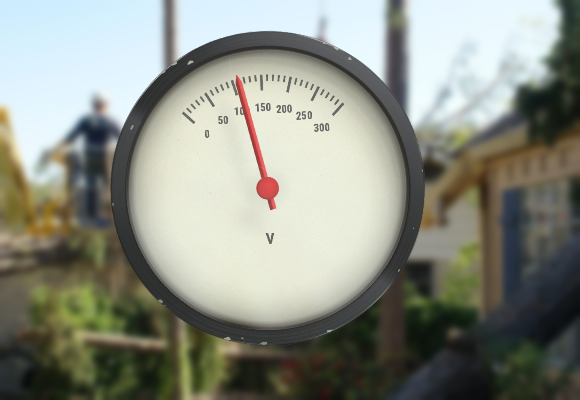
110 V
